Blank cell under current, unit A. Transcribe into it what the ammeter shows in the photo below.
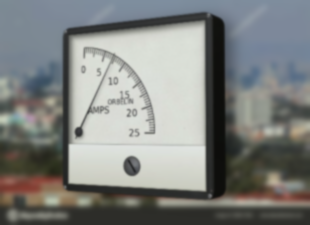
7.5 A
